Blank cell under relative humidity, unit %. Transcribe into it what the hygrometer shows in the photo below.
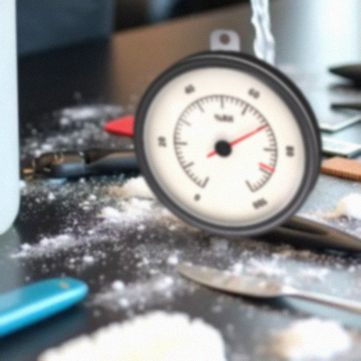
70 %
